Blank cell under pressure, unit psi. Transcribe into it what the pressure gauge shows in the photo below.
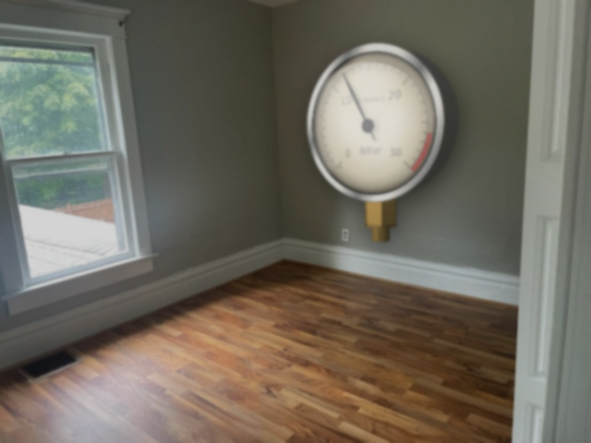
12 psi
